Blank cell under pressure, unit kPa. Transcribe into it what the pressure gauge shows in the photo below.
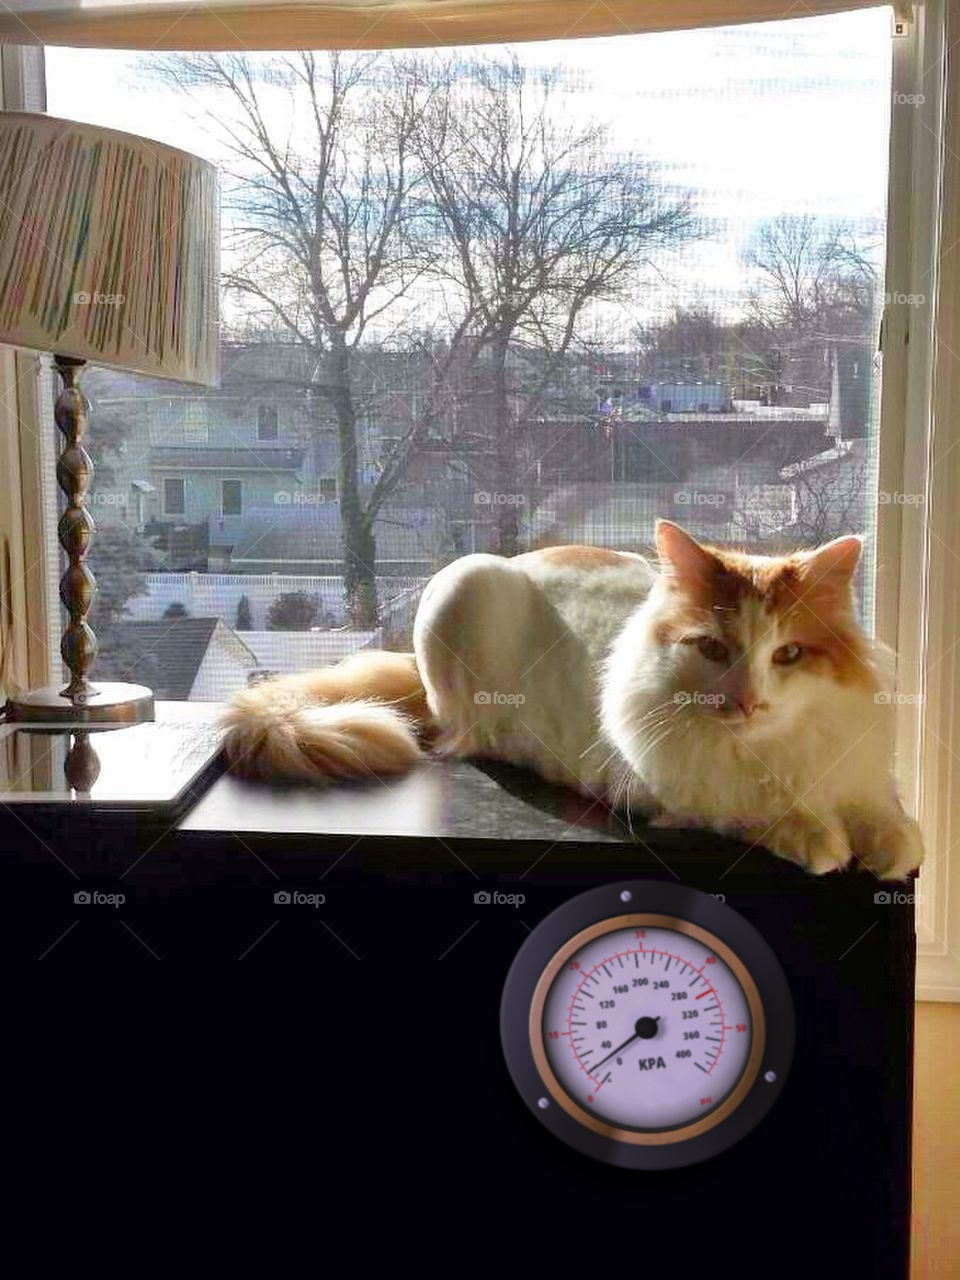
20 kPa
